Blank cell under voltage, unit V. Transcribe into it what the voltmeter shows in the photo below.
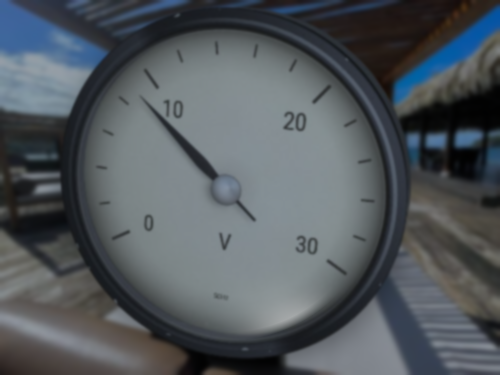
9 V
